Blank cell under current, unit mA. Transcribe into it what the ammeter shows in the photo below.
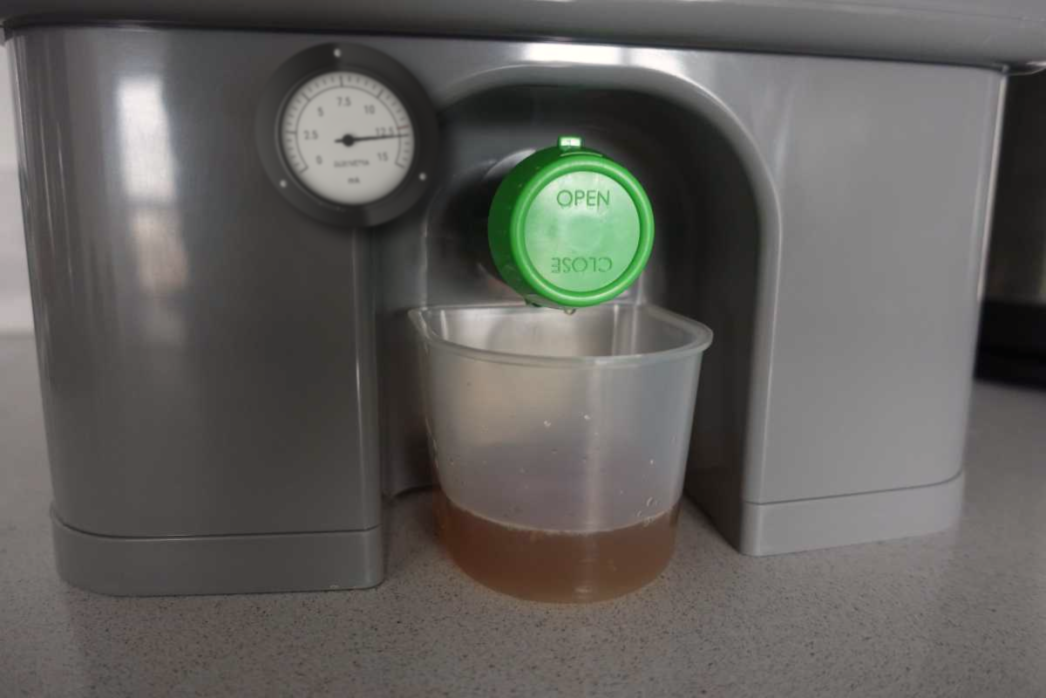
13 mA
